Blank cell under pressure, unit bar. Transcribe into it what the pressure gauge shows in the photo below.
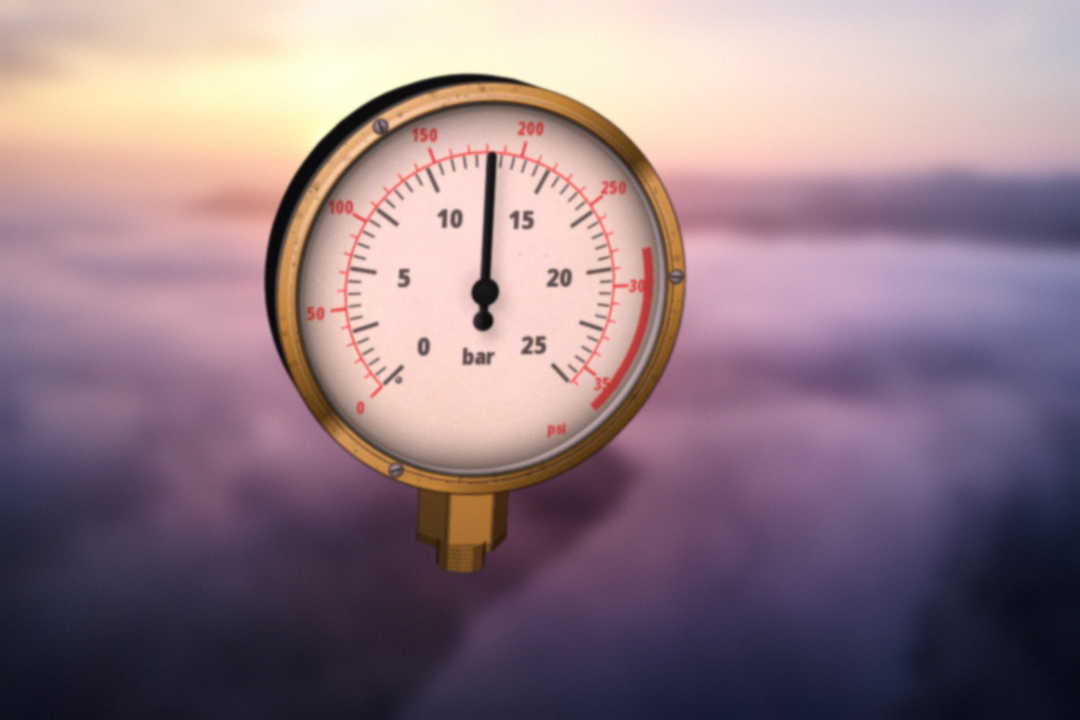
12.5 bar
